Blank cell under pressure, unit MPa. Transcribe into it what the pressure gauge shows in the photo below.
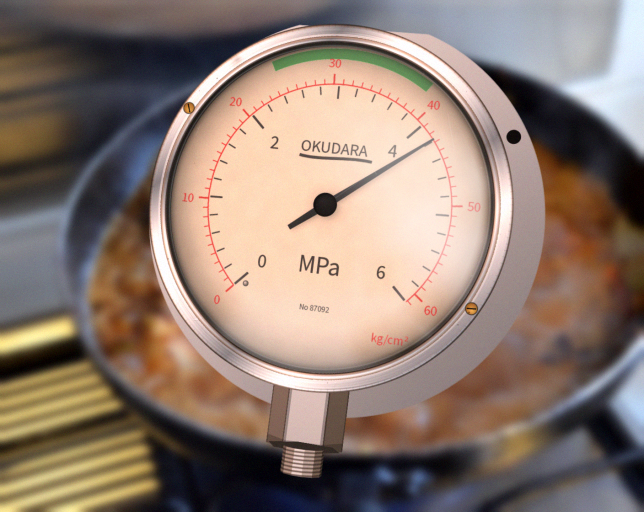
4.2 MPa
